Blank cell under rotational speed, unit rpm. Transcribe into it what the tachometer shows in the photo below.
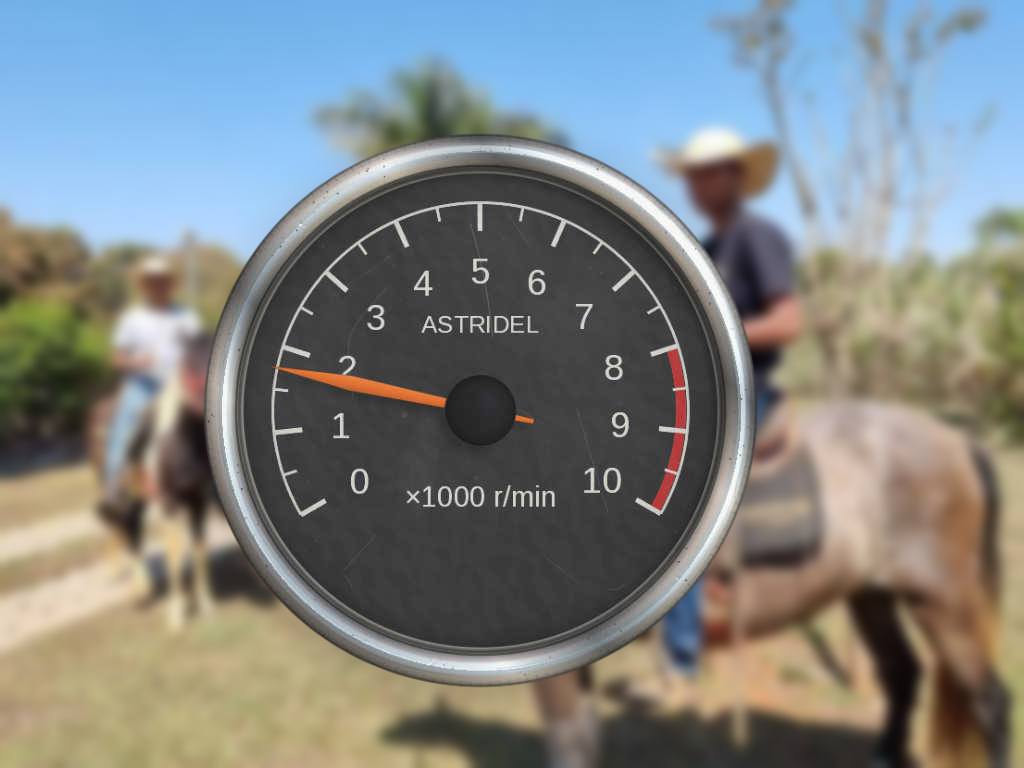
1750 rpm
